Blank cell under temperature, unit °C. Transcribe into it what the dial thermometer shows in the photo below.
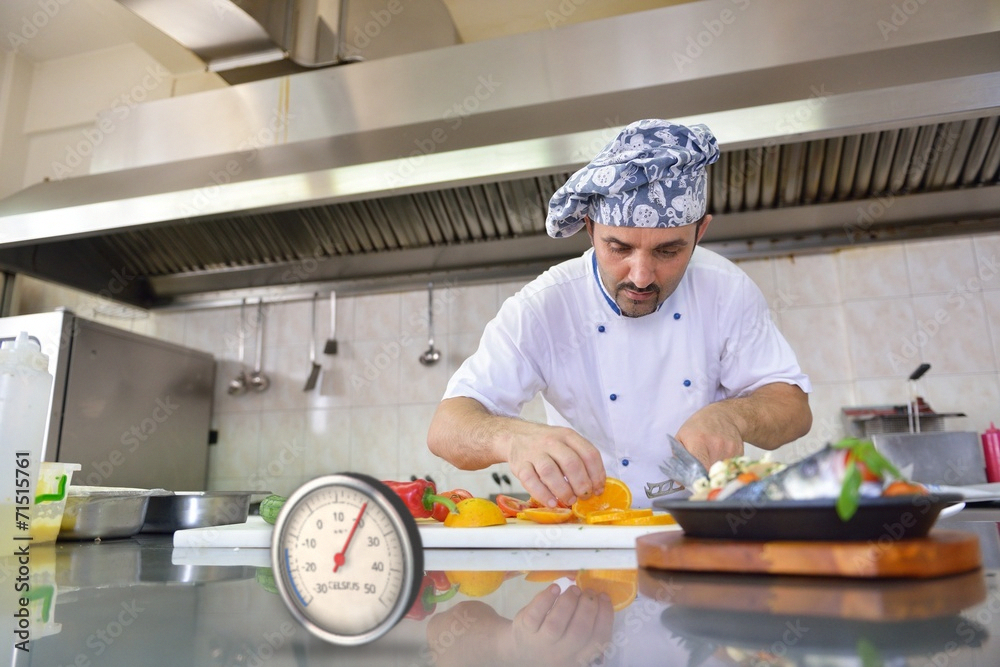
20 °C
